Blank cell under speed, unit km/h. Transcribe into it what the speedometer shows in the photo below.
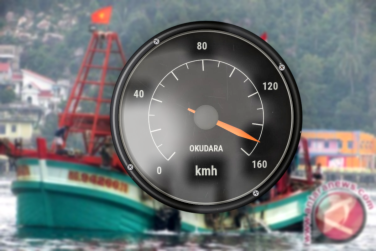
150 km/h
